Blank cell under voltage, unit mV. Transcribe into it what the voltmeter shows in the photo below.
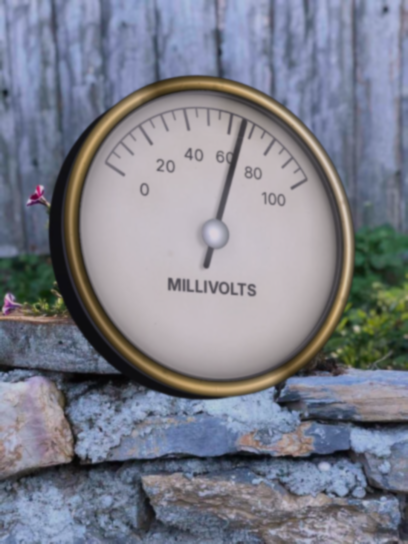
65 mV
